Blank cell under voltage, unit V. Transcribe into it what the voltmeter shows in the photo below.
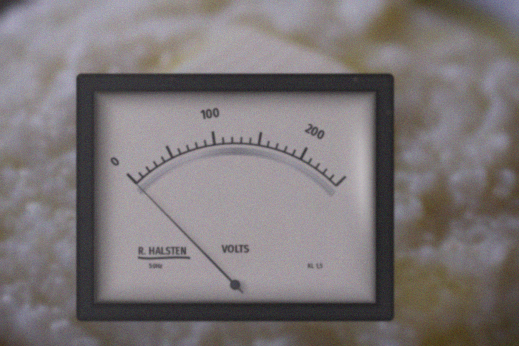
0 V
